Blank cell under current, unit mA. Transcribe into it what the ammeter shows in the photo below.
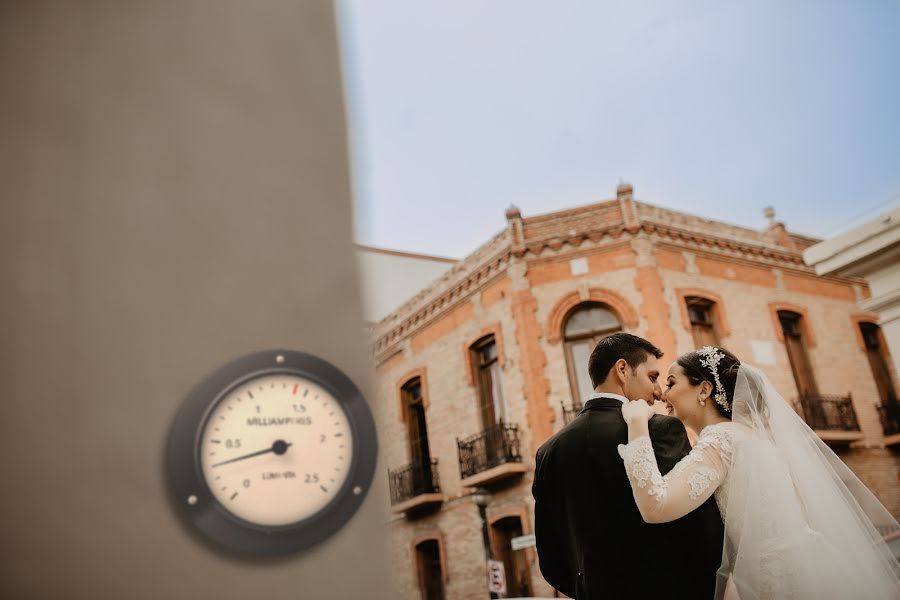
0.3 mA
